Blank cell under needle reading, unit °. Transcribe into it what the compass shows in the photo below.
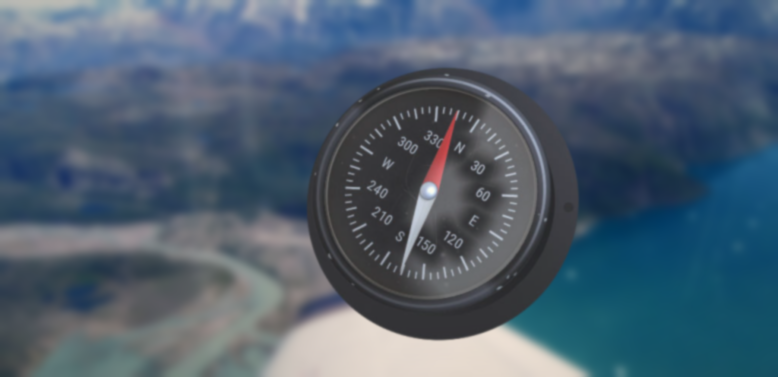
345 °
